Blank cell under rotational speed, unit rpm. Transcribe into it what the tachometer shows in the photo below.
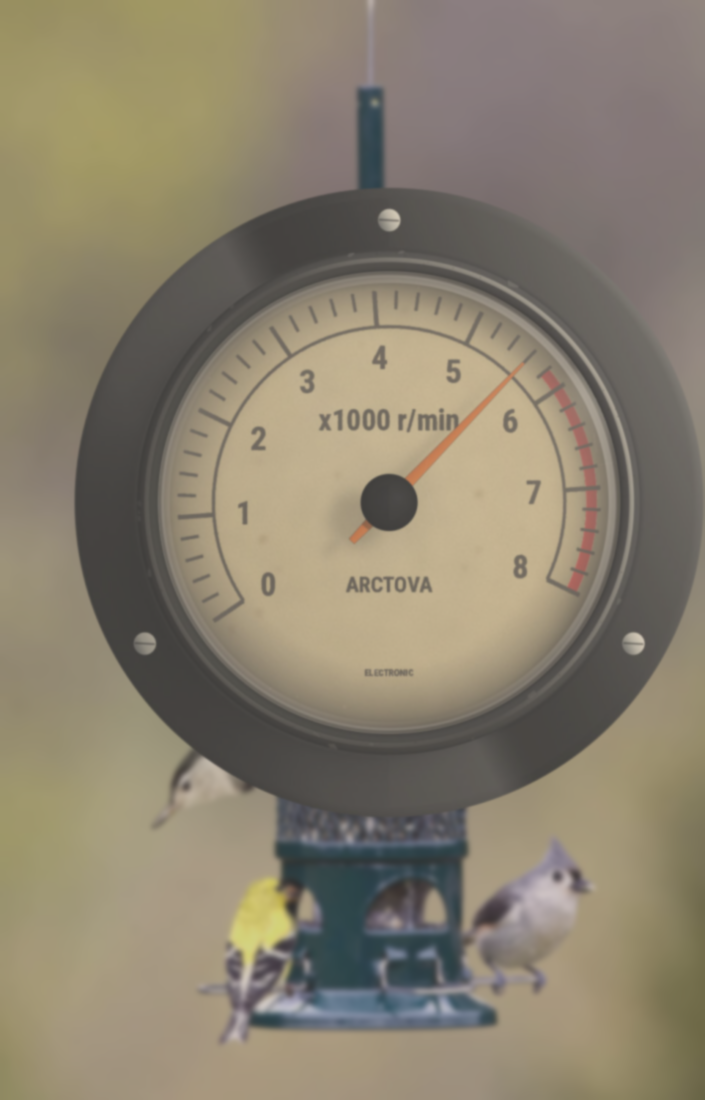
5600 rpm
